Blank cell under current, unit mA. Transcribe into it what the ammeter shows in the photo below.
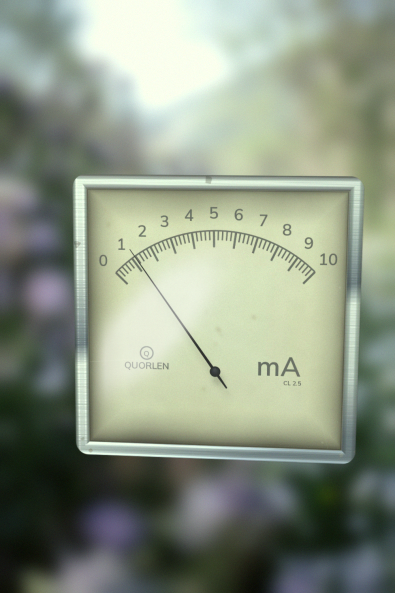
1.2 mA
